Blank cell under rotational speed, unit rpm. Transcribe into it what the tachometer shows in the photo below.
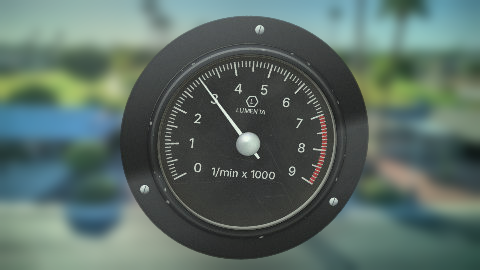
3000 rpm
